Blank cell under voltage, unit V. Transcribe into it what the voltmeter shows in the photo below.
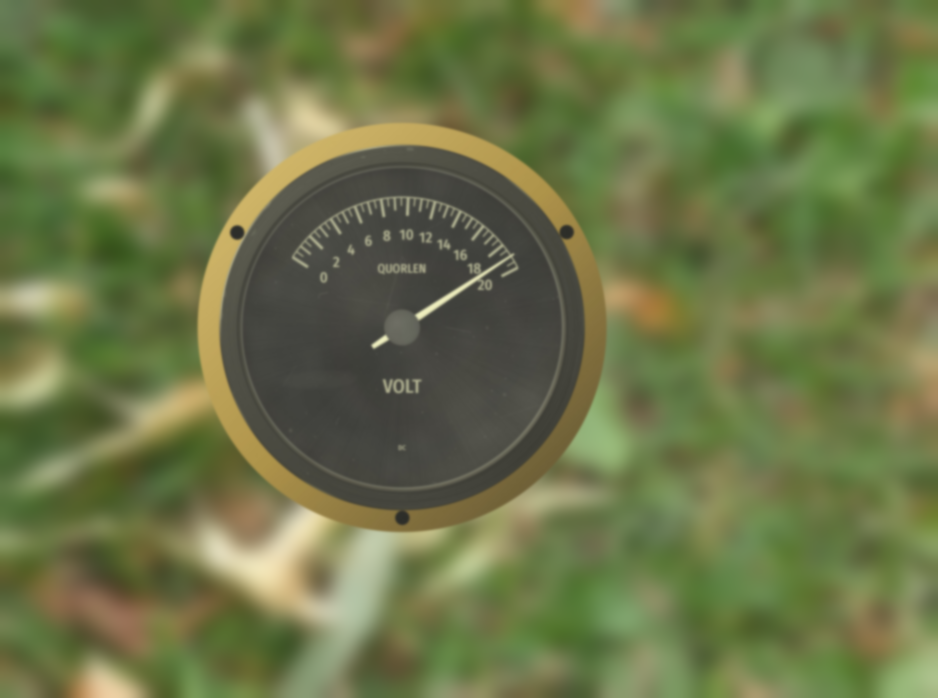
19 V
